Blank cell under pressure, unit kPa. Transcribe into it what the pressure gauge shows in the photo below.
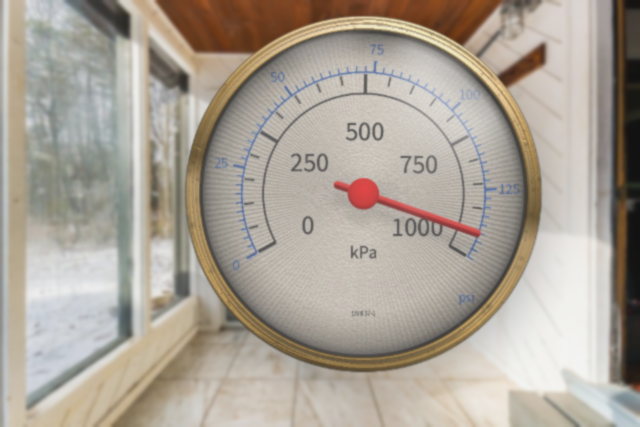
950 kPa
